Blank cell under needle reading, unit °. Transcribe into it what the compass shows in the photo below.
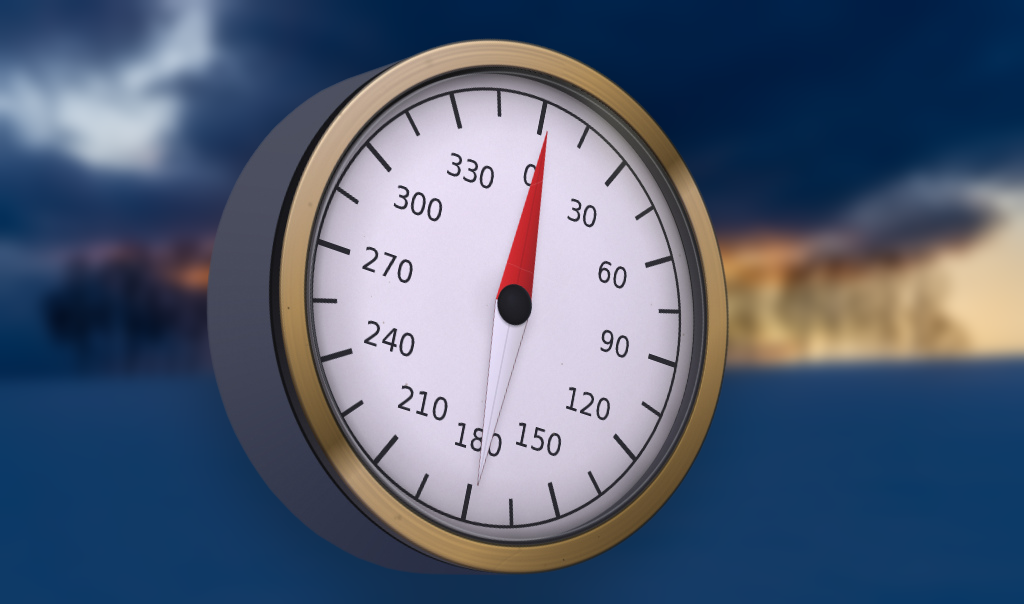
0 °
